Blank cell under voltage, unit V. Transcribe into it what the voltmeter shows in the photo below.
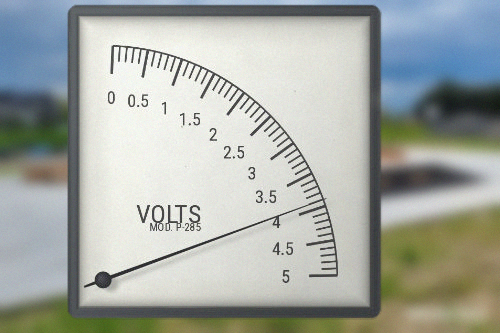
3.9 V
